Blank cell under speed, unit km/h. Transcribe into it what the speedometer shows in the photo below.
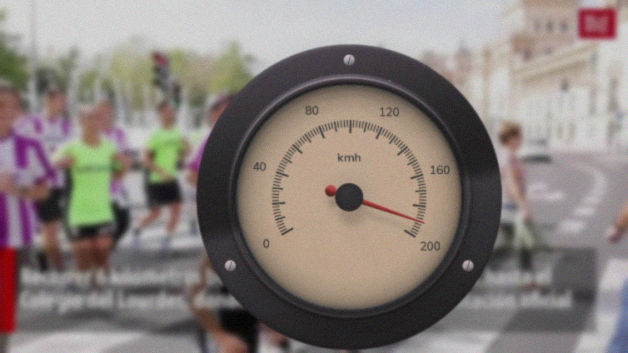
190 km/h
